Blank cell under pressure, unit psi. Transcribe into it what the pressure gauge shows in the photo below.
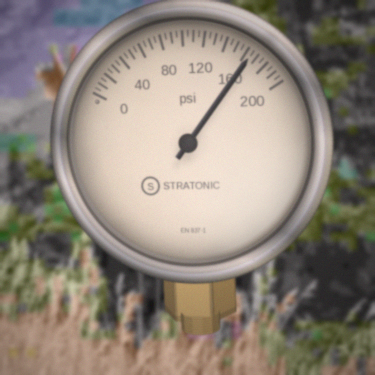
165 psi
